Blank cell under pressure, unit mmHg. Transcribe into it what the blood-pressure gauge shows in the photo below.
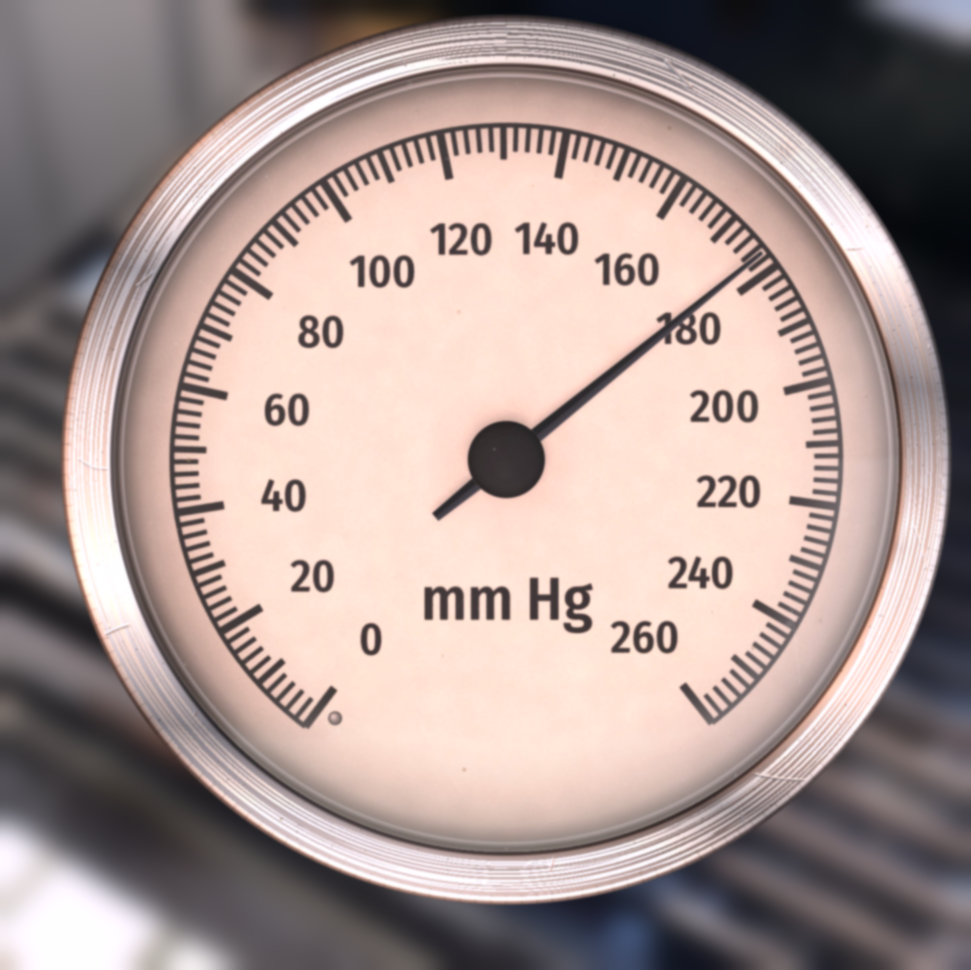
177 mmHg
